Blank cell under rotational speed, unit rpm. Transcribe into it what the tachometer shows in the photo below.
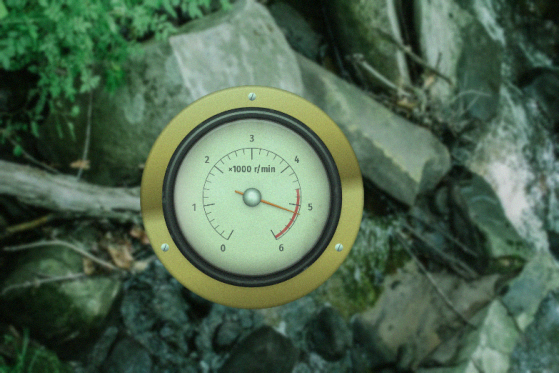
5200 rpm
